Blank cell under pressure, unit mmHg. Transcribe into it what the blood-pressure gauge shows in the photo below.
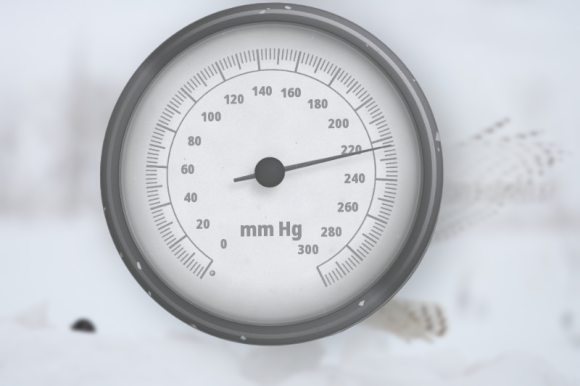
224 mmHg
